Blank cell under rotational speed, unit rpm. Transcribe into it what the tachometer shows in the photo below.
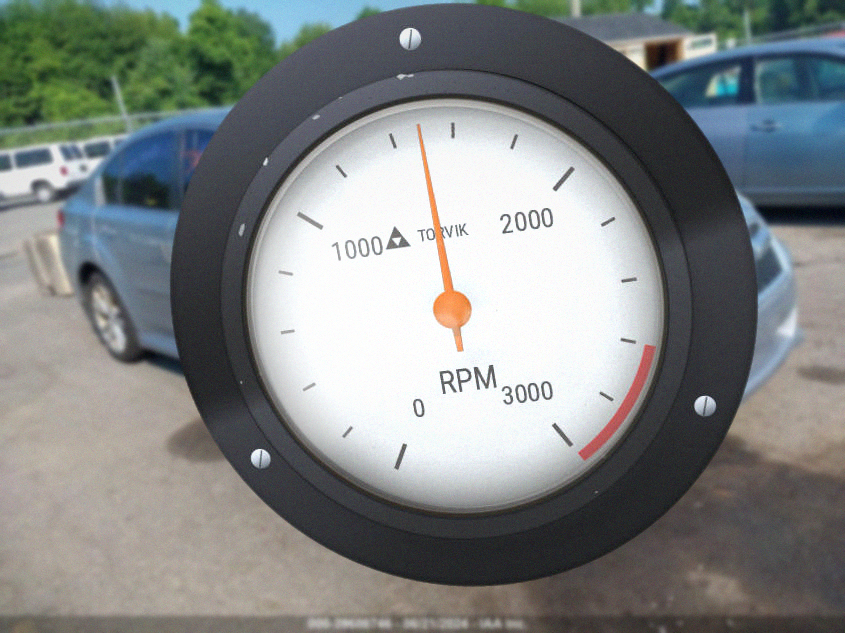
1500 rpm
